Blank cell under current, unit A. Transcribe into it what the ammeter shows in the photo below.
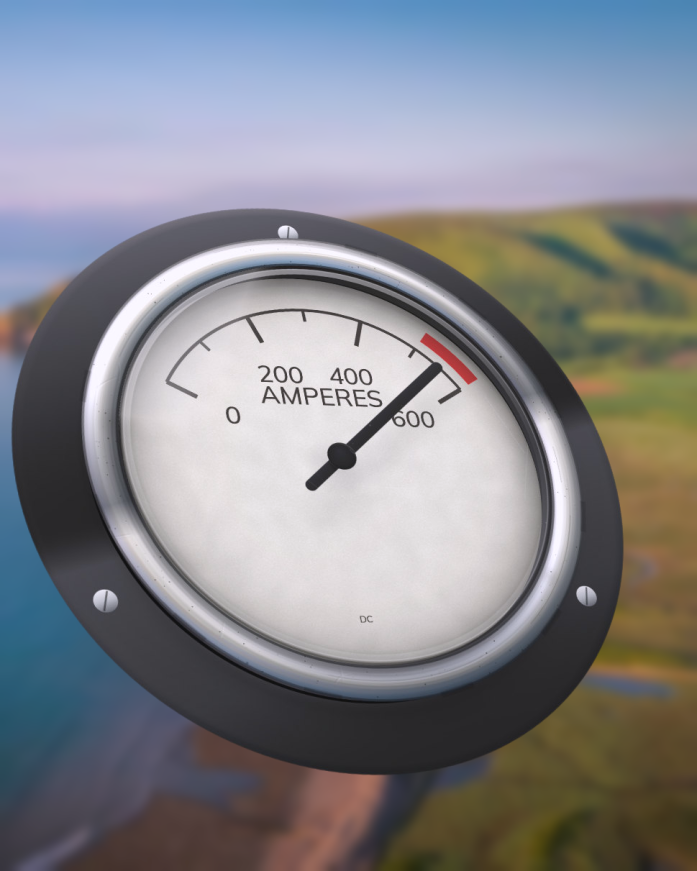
550 A
